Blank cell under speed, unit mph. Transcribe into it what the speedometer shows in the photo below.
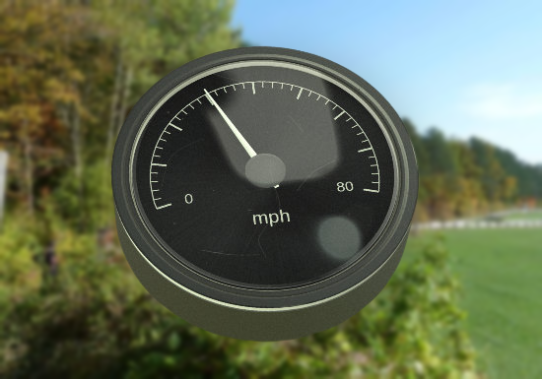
30 mph
